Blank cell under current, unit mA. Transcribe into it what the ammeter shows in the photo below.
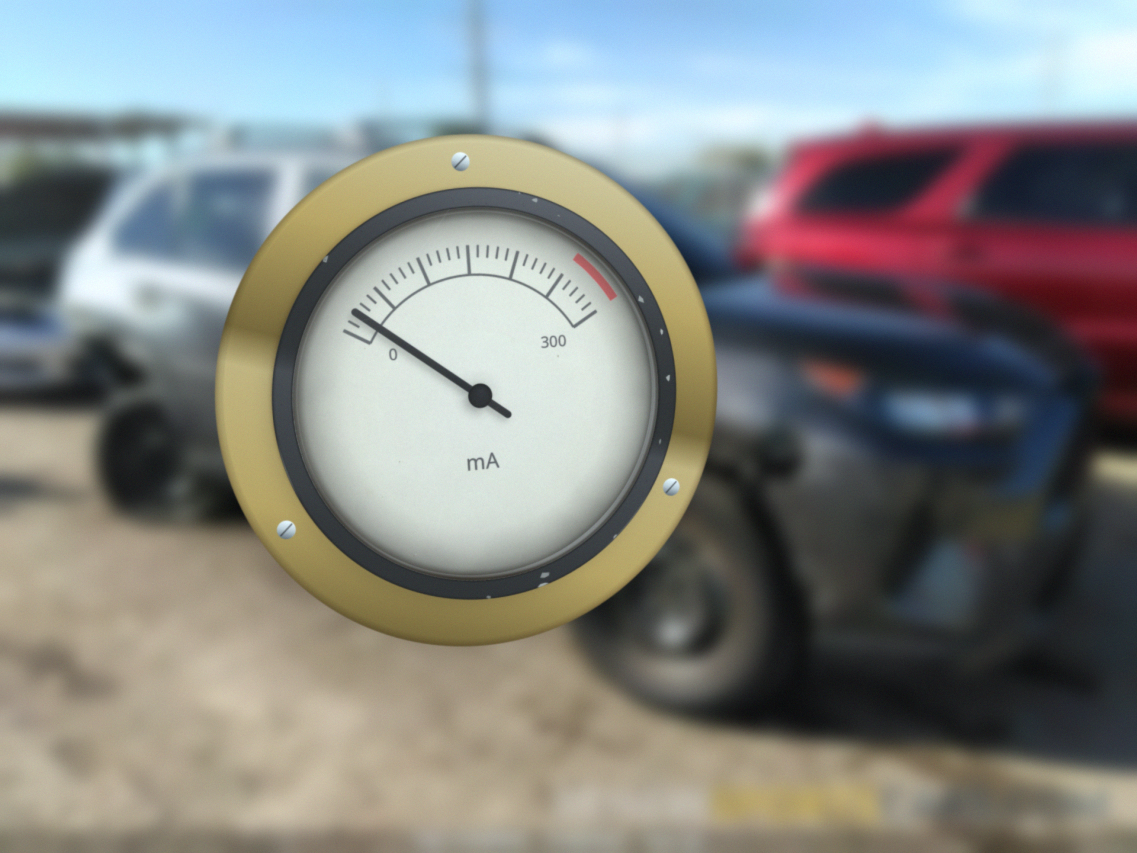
20 mA
